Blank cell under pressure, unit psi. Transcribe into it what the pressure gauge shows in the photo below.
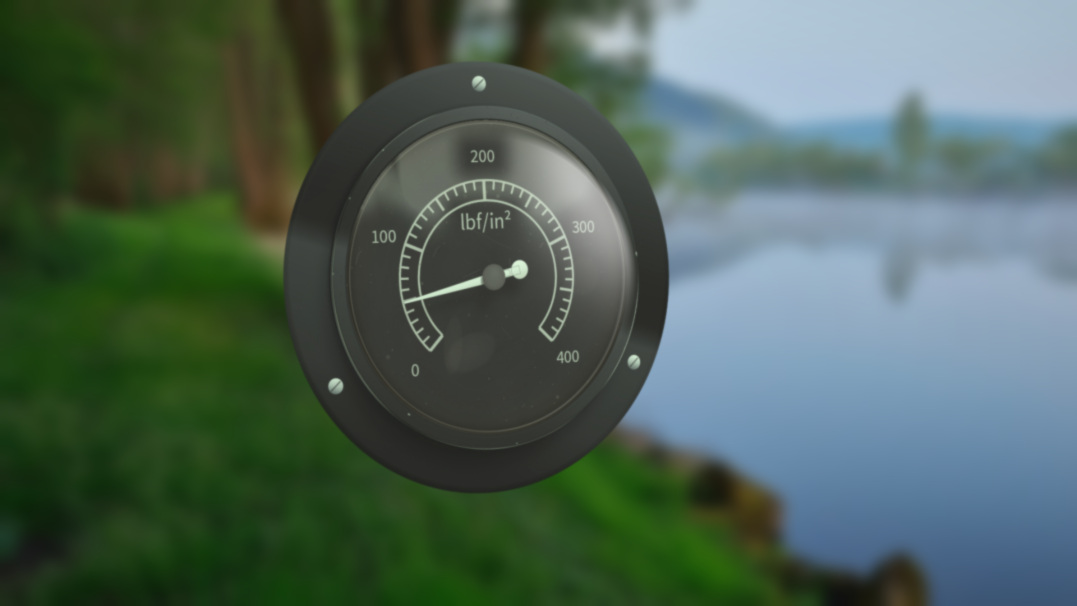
50 psi
